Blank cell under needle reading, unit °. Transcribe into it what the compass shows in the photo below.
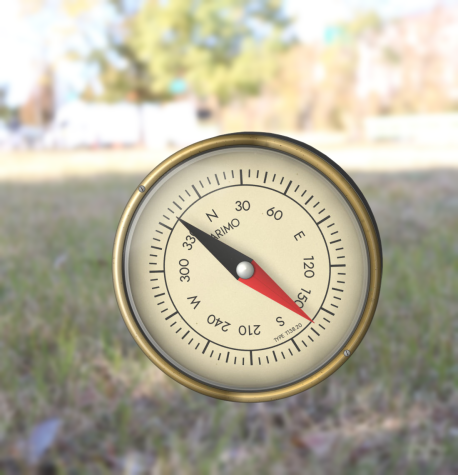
160 °
